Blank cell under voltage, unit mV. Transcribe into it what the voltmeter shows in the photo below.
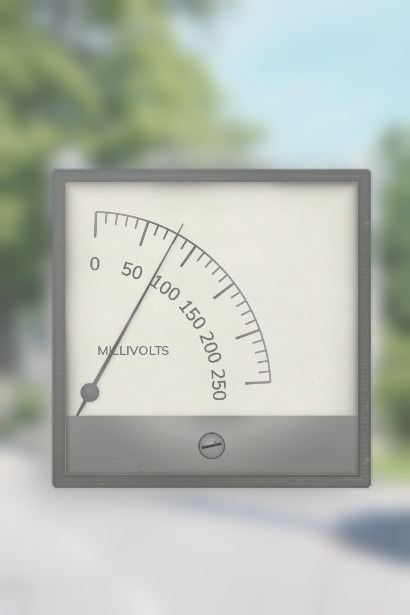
80 mV
